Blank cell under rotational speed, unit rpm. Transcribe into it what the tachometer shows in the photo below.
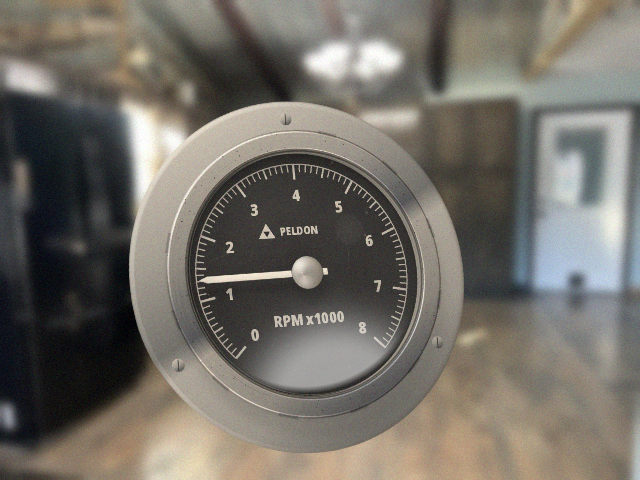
1300 rpm
